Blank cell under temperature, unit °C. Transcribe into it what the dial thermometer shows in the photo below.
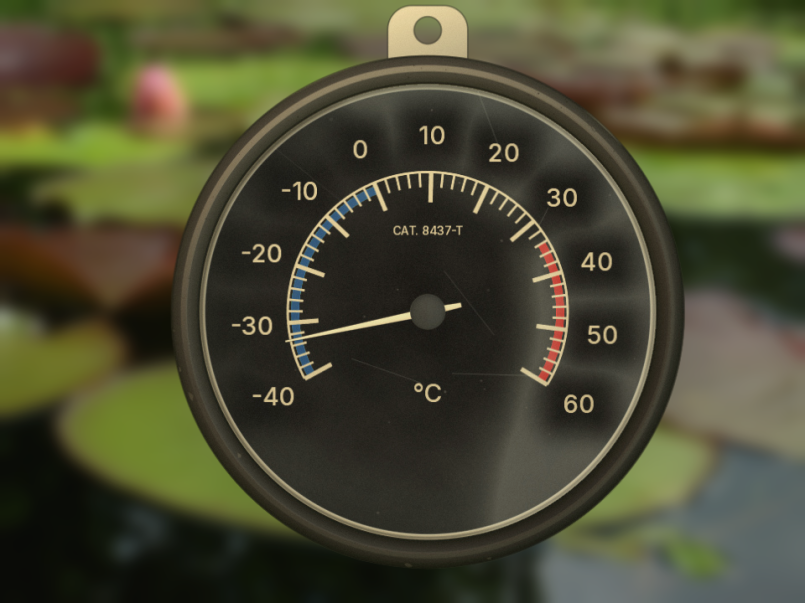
-33 °C
